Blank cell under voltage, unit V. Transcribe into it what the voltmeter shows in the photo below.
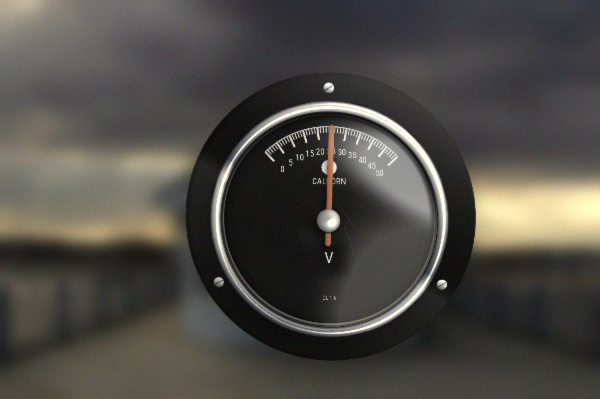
25 V
